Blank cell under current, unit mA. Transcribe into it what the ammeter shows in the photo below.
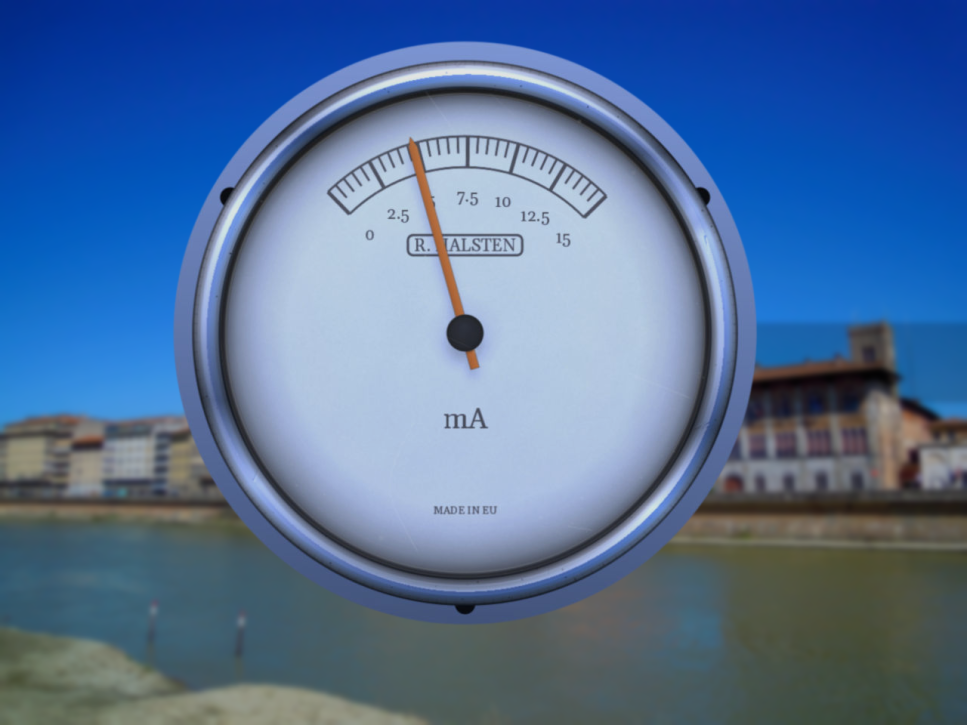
4.75 mA
